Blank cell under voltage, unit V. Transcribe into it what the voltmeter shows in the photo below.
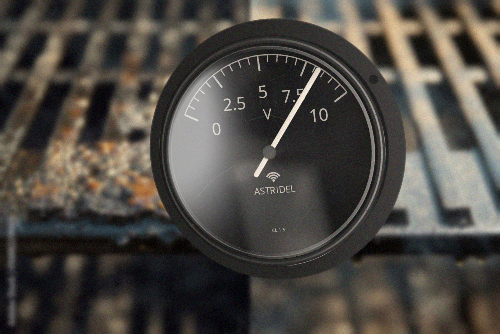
8.25 V
